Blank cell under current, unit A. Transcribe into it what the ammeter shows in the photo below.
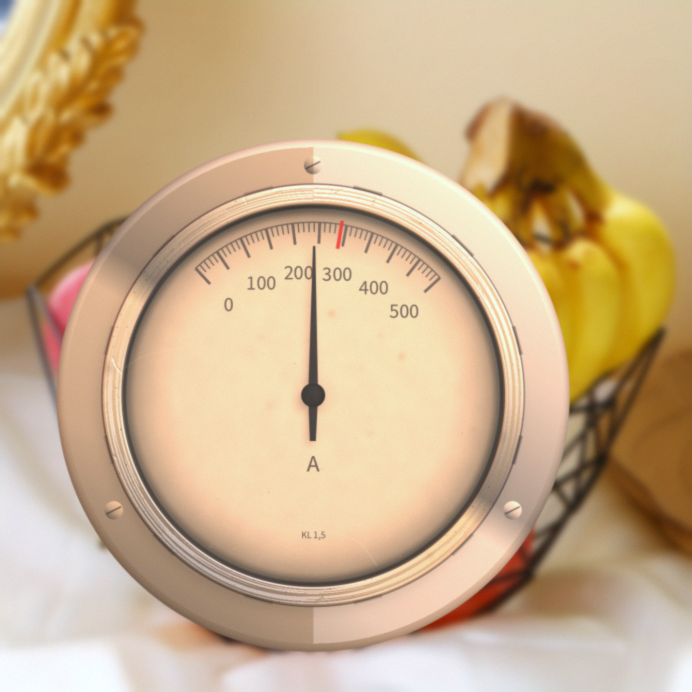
240 A
